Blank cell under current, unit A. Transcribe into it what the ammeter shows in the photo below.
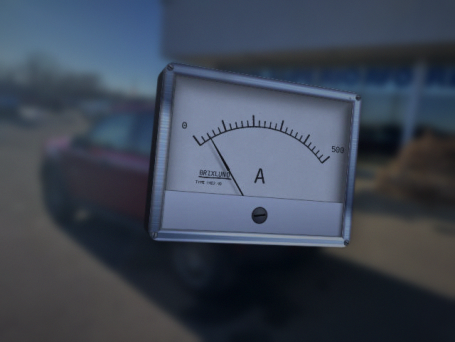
40 A
